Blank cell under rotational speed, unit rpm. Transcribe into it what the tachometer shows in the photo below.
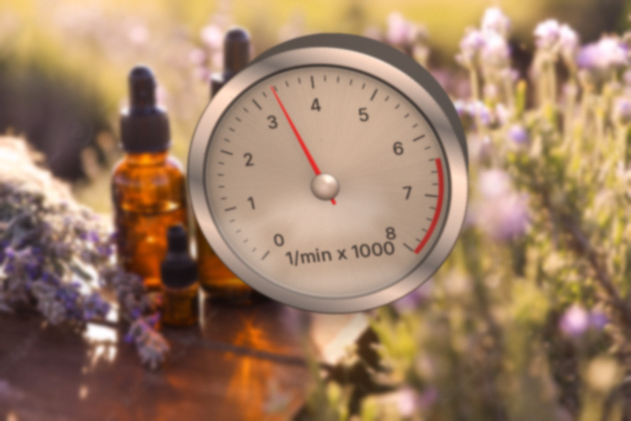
3400 rpm
